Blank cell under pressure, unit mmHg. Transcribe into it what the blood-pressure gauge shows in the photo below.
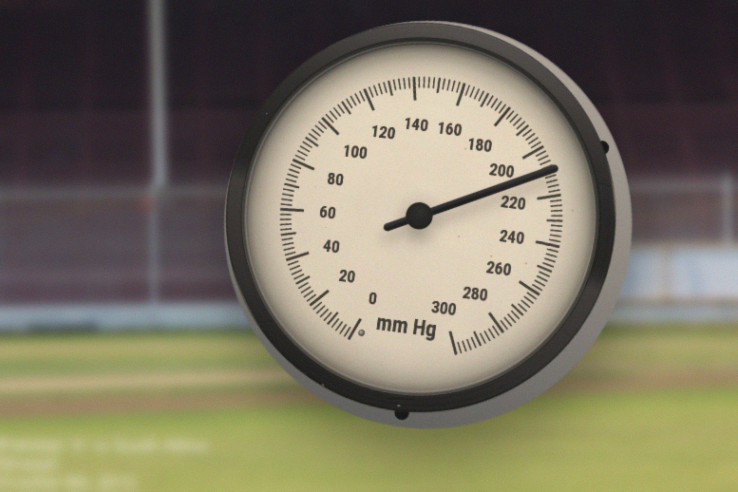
210 mmHg
